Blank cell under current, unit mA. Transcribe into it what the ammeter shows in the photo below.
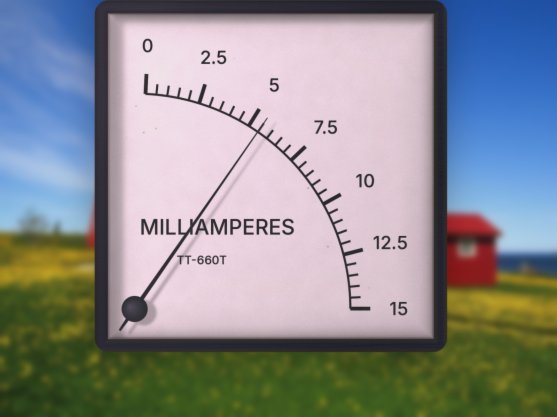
5.5 mA
